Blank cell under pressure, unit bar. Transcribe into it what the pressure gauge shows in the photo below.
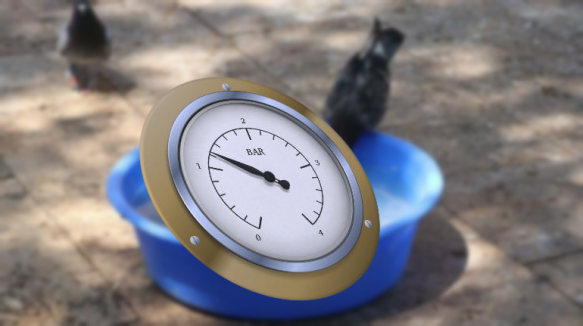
1.2 bar
